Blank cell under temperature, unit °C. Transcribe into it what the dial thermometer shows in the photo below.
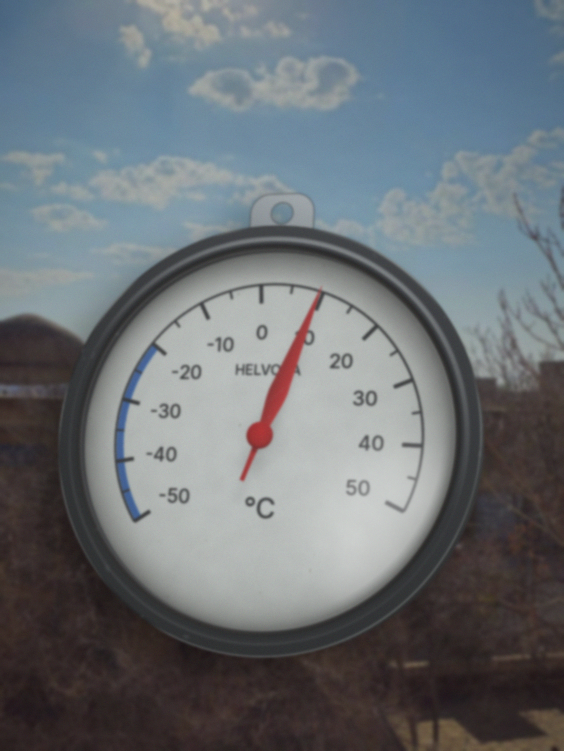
10 °C
